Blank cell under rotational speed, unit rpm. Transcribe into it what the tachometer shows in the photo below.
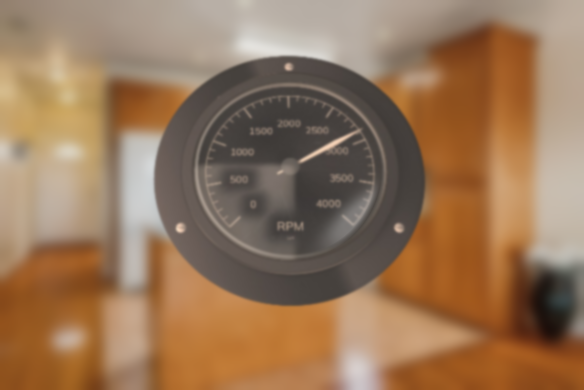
2900 rpm
